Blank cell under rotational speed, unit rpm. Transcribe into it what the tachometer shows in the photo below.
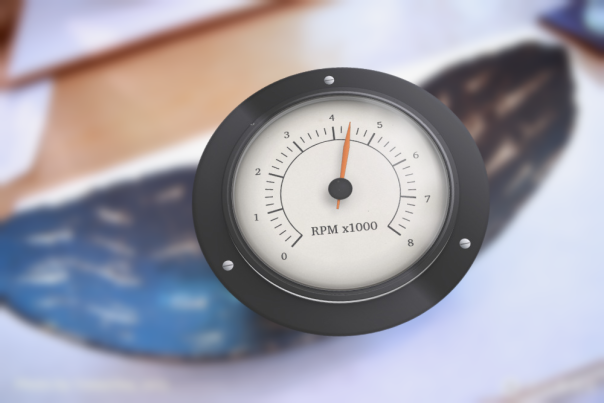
4400 rpm
